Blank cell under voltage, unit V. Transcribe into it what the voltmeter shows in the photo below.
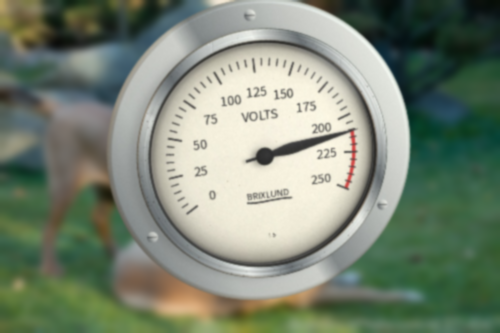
210 V
